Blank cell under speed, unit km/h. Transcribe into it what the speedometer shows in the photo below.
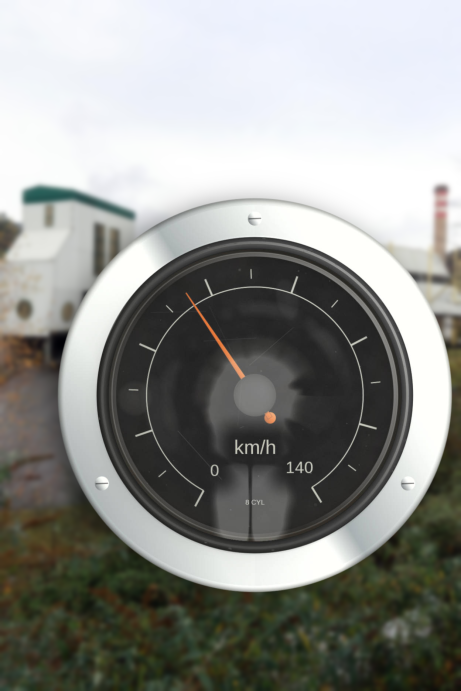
55 km/h
